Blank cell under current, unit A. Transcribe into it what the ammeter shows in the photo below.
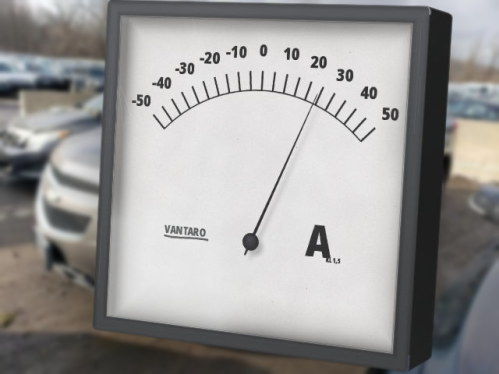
25 A
